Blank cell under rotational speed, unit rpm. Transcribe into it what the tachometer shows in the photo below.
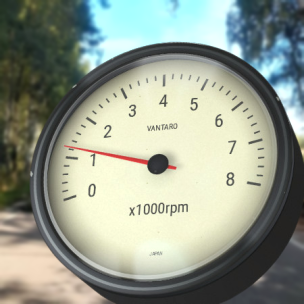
1200 rpm
